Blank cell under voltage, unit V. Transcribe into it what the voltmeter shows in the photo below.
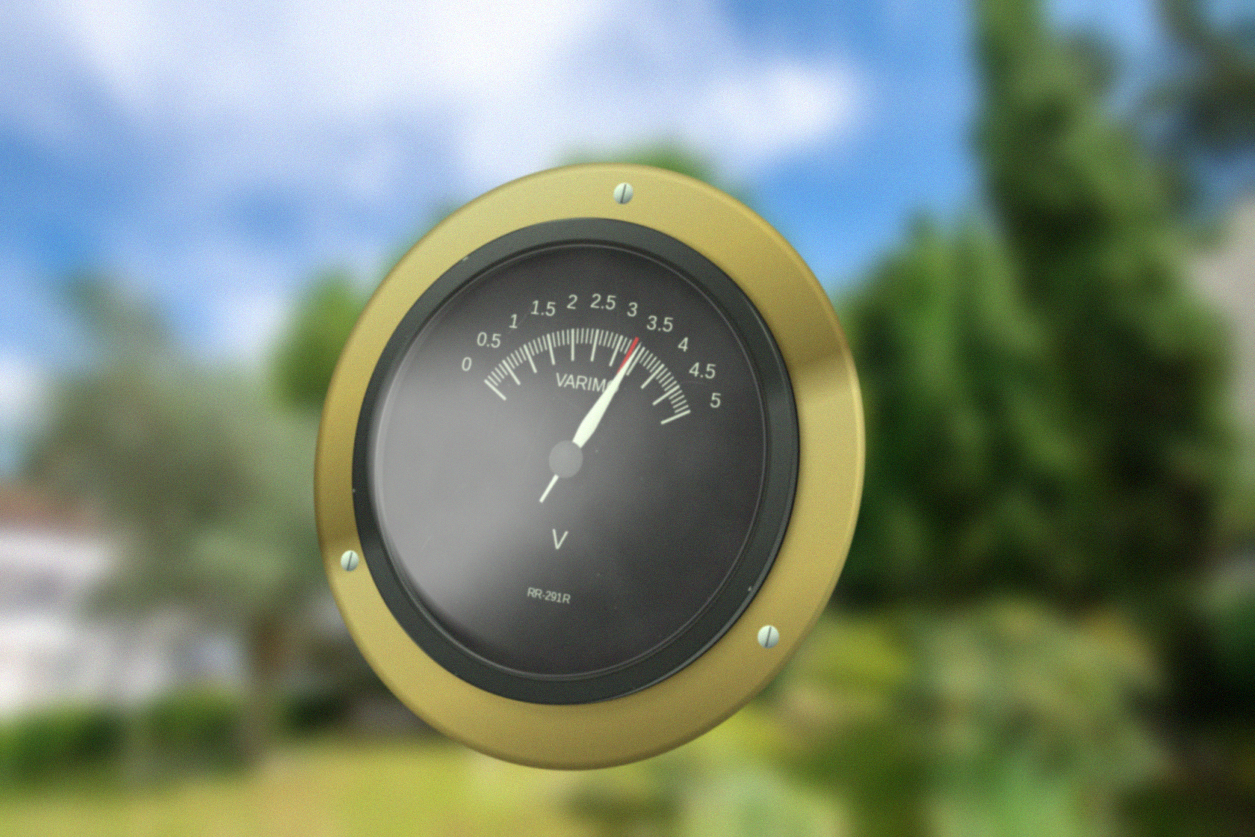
3.5 V
